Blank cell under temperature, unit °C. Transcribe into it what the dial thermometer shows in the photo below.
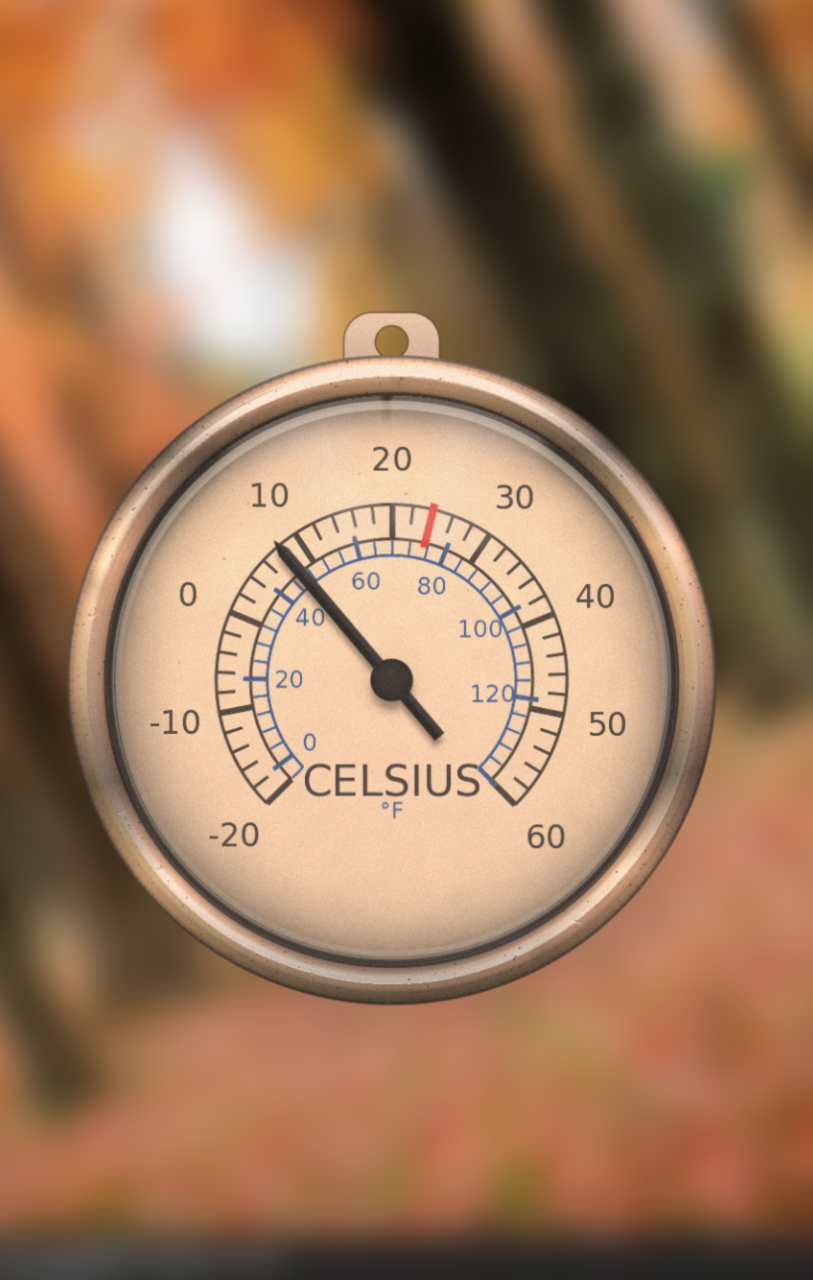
8 °C
